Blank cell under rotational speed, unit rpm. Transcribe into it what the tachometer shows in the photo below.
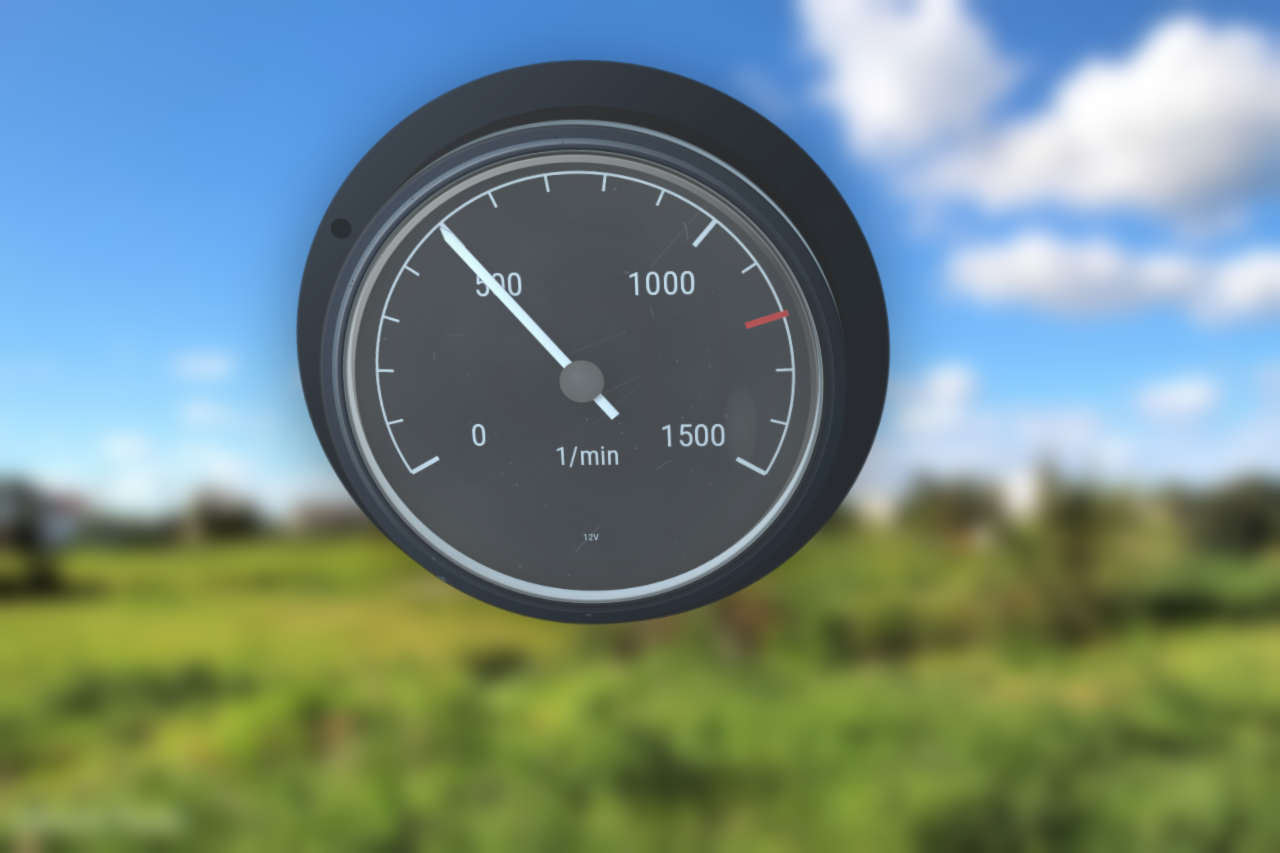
500 rpm
